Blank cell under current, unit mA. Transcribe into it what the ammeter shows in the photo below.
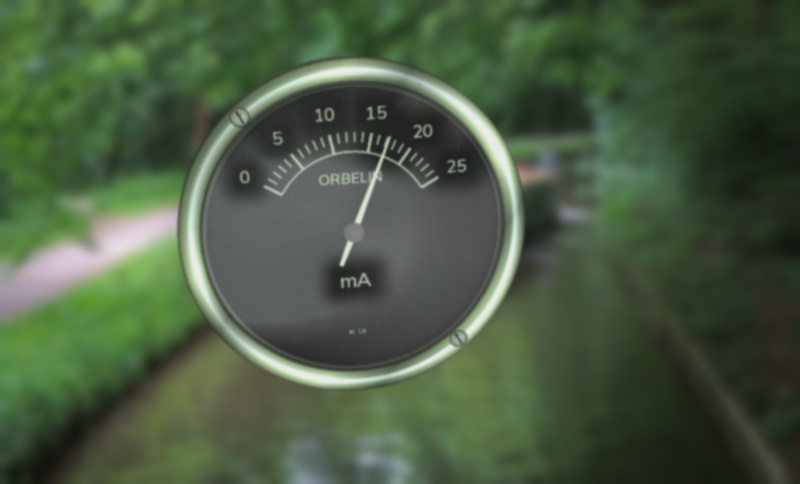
17 mA
